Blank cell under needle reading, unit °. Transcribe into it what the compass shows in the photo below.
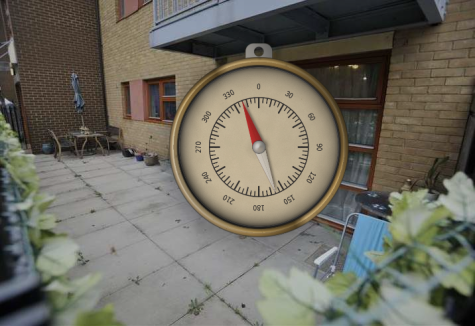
340 °
